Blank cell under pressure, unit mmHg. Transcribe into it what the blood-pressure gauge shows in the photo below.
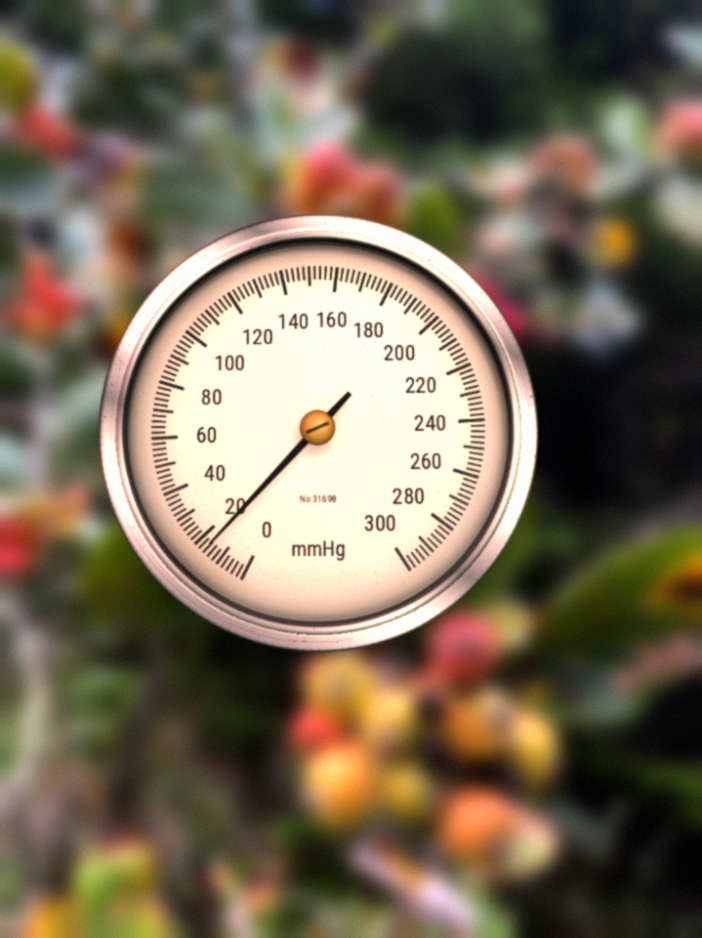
16 mmHg
